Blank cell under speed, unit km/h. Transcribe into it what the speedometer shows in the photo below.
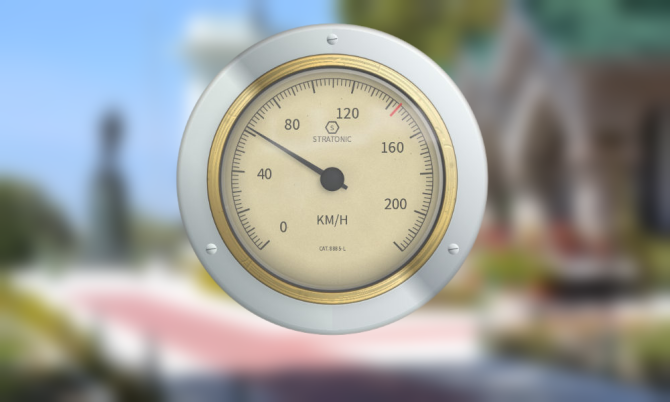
62 km/h
